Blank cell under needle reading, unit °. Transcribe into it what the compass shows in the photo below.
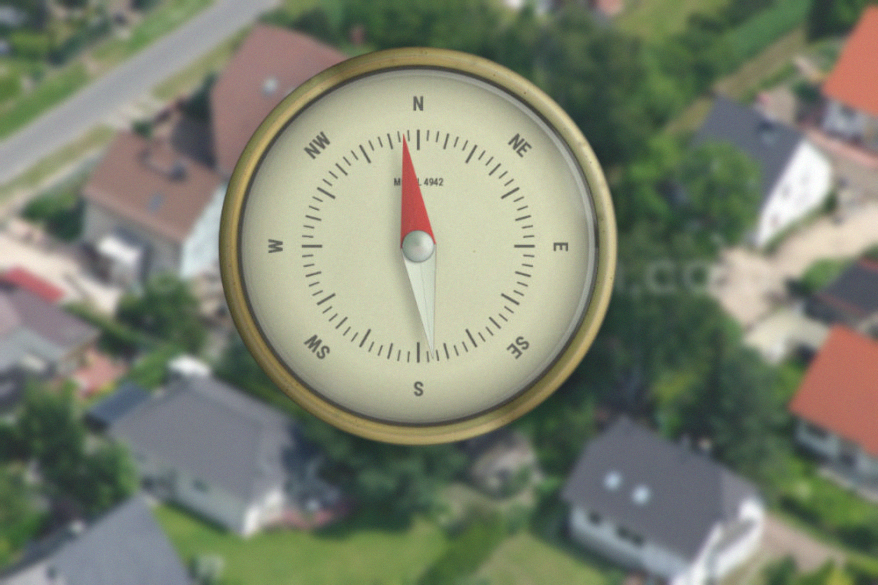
352.5 °
